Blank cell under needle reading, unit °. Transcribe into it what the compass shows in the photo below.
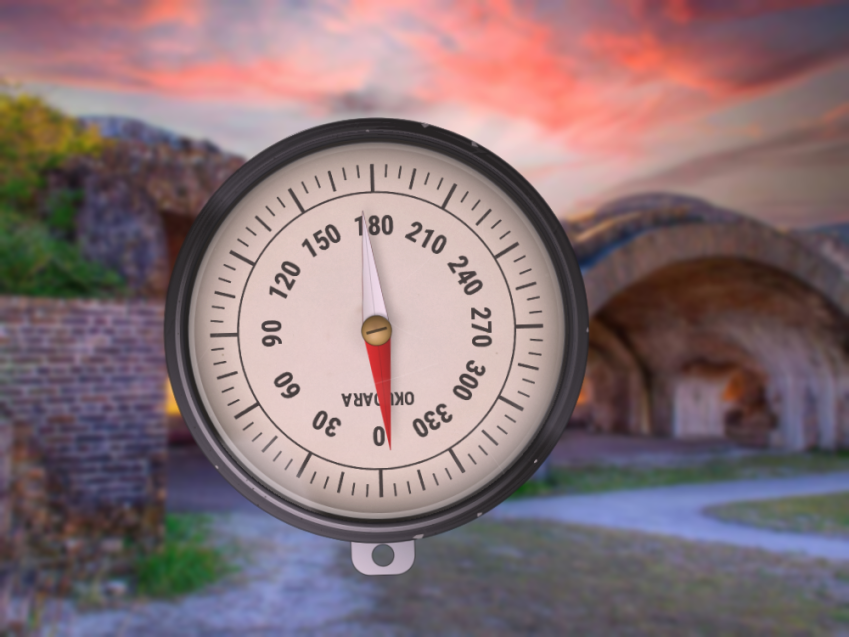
355 °
